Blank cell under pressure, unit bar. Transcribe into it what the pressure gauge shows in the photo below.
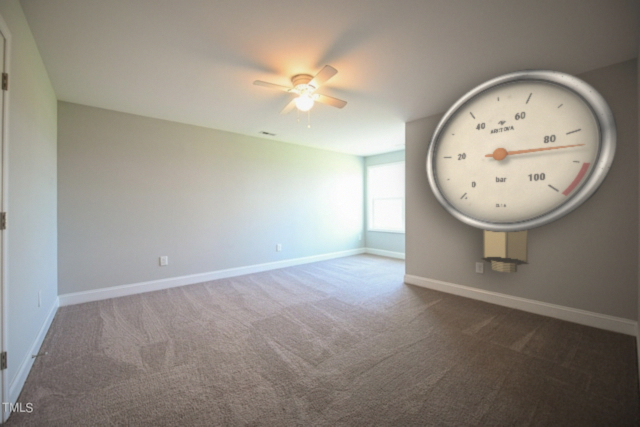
85 bar
